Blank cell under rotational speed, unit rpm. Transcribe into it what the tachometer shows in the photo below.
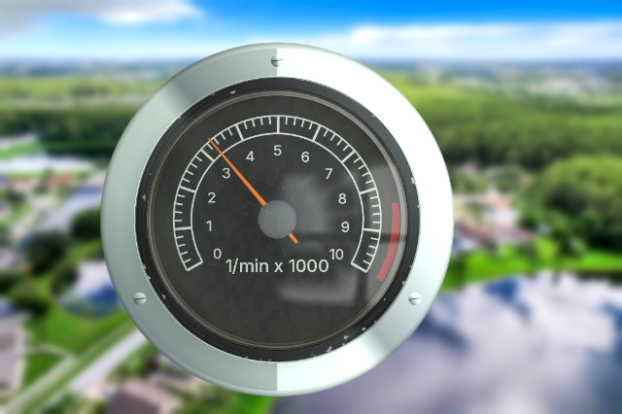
3300 rpm
